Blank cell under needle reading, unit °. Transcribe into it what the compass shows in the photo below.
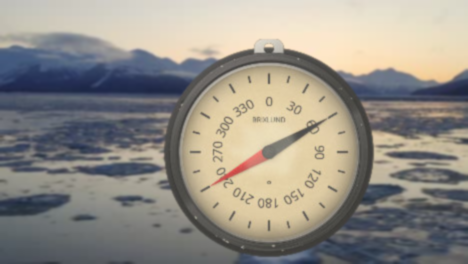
240 °
